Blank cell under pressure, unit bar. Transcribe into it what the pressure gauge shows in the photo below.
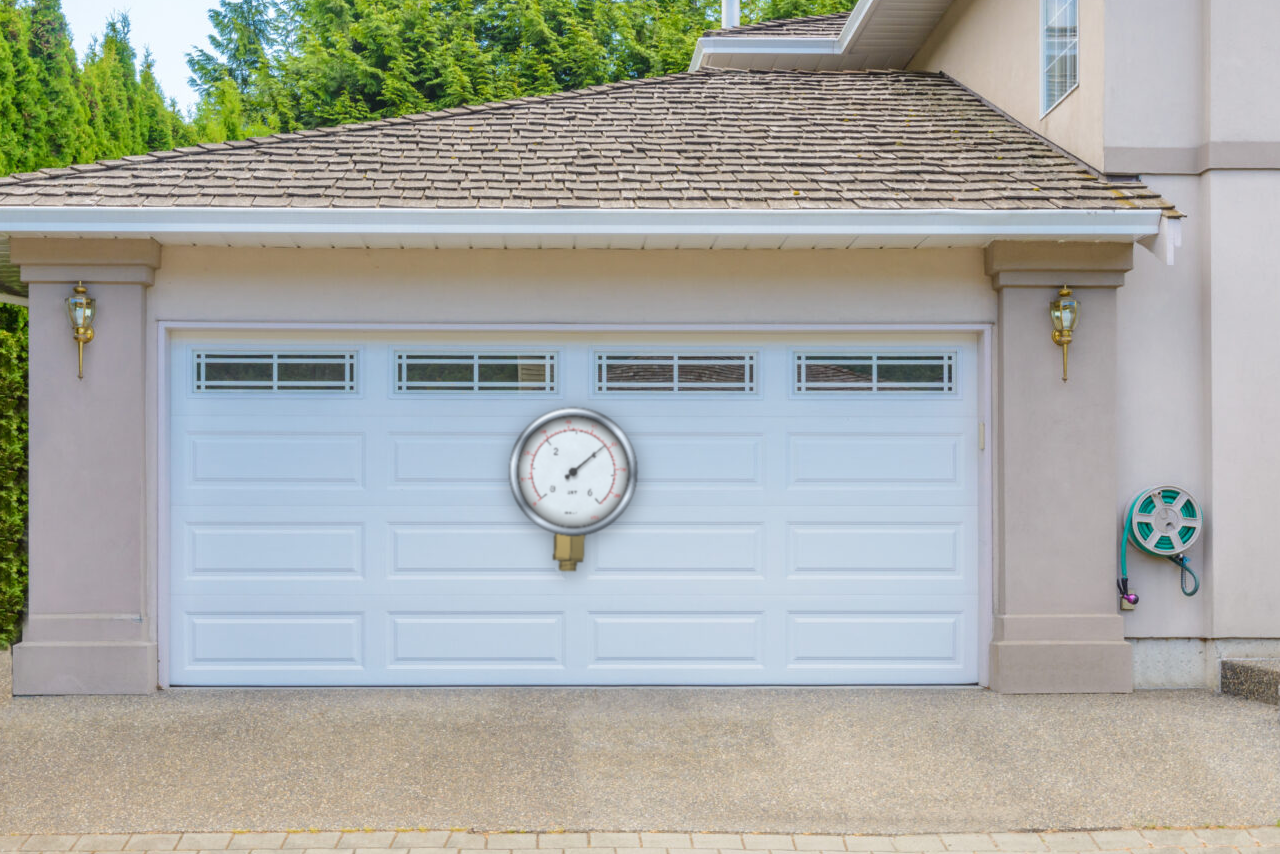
4 bar
